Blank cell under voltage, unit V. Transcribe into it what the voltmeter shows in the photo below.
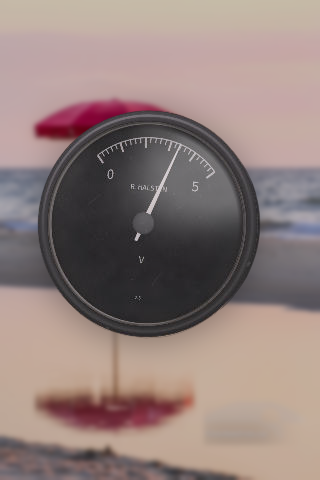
3.4 V
